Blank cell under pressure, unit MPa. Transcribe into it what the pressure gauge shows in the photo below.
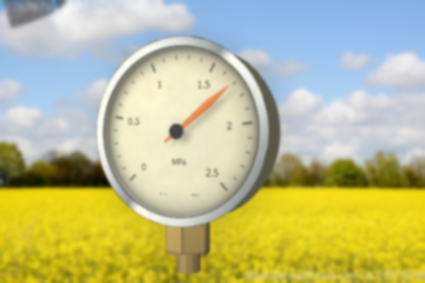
1.7 MPa
